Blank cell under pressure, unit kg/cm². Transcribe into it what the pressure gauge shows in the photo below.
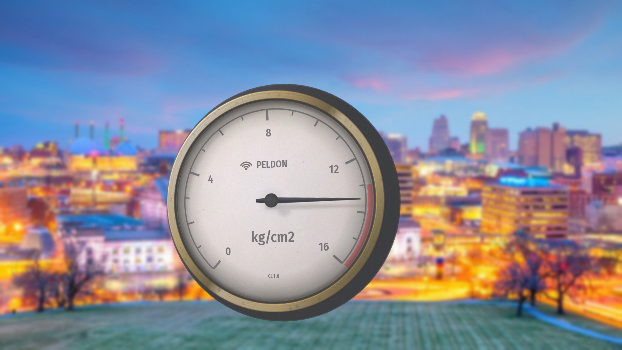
13.5 kg/cm²
